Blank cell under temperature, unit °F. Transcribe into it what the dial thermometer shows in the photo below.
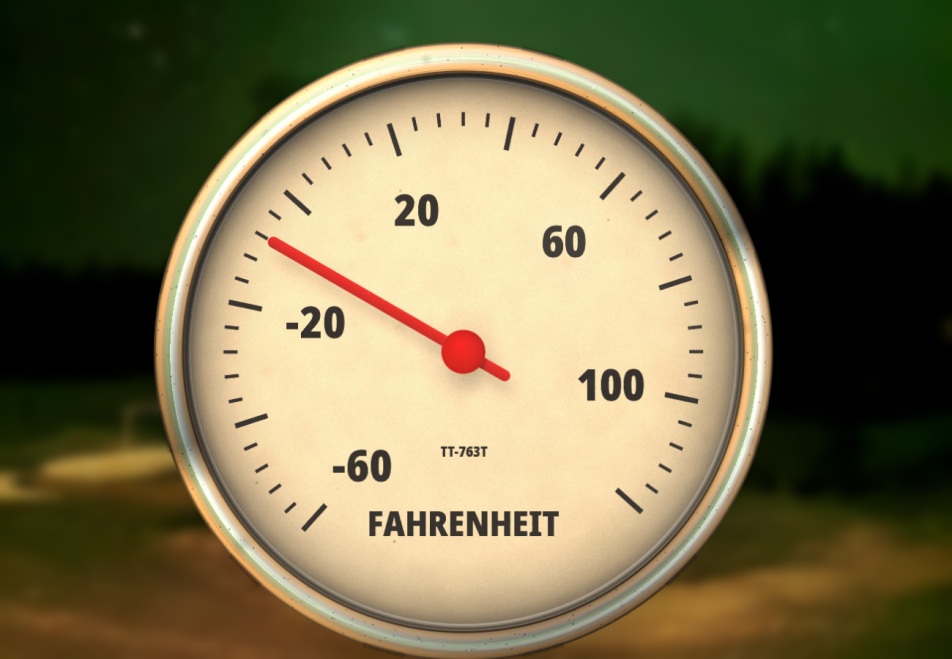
-8 °F
